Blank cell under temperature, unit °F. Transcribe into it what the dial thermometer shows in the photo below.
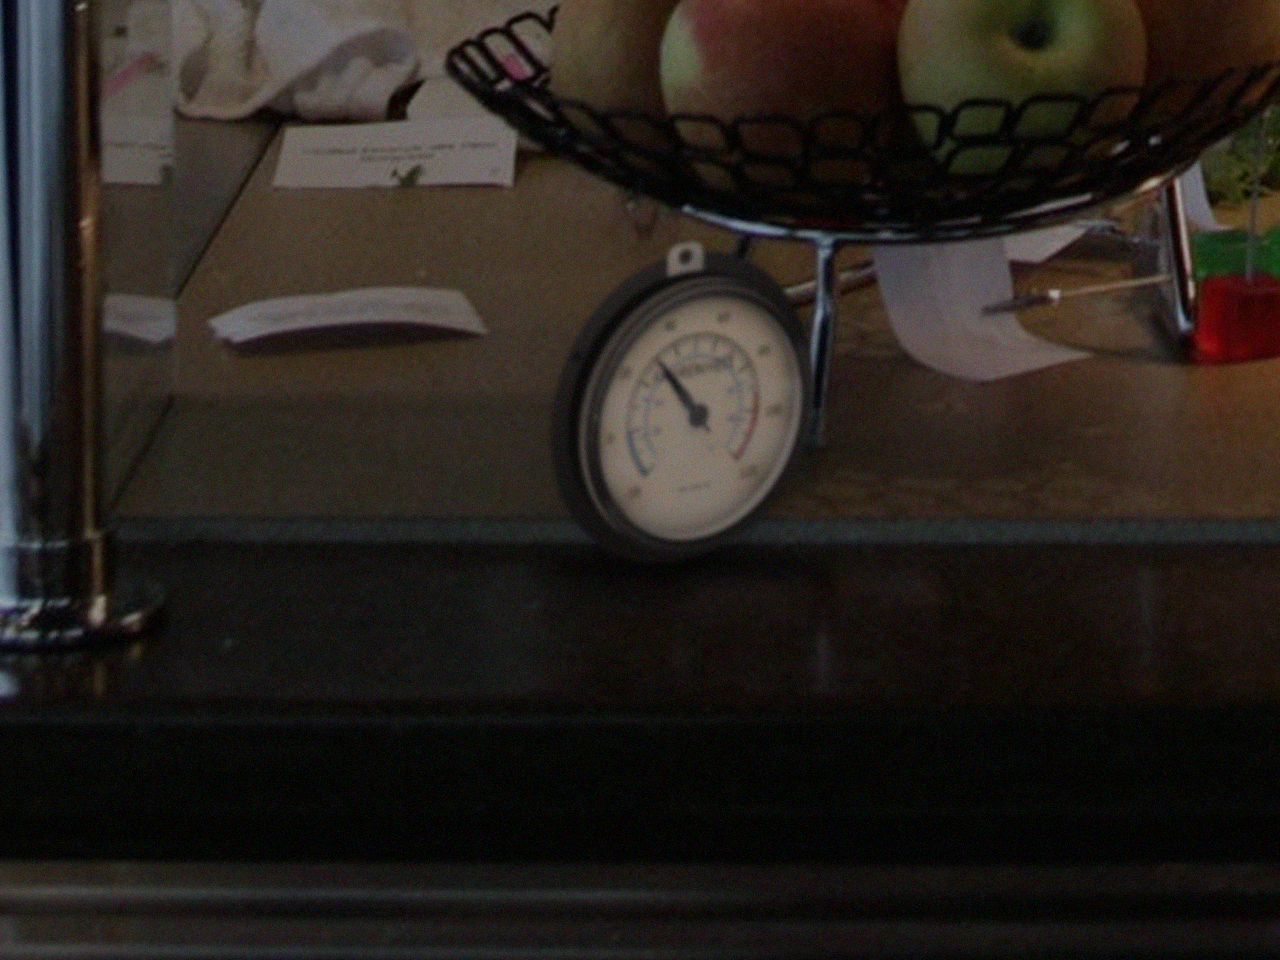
30 °F
